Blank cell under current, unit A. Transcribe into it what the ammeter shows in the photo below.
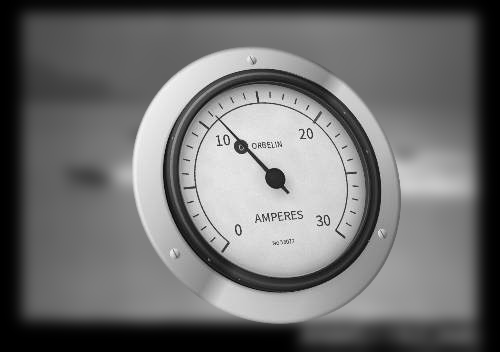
11 A
